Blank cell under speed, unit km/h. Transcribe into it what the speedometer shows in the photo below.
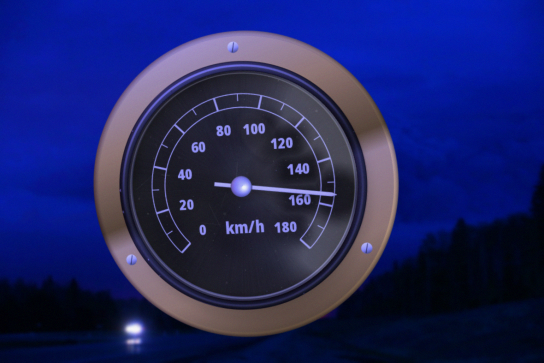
155 km/h
